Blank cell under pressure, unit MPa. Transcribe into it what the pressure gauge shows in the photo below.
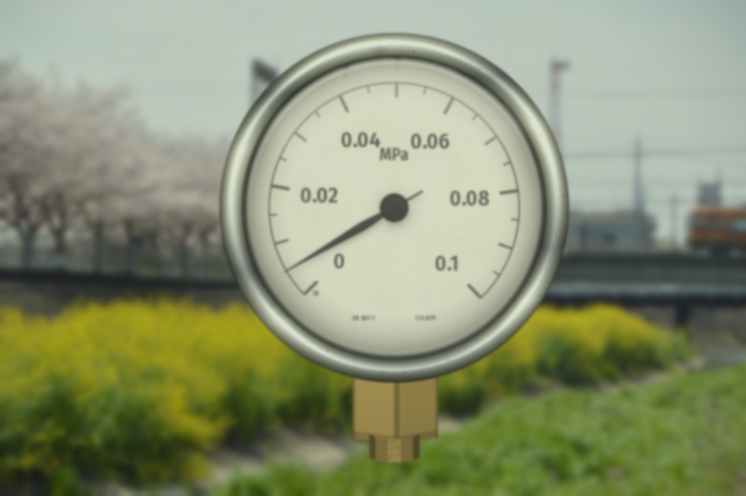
0.005 MPa
